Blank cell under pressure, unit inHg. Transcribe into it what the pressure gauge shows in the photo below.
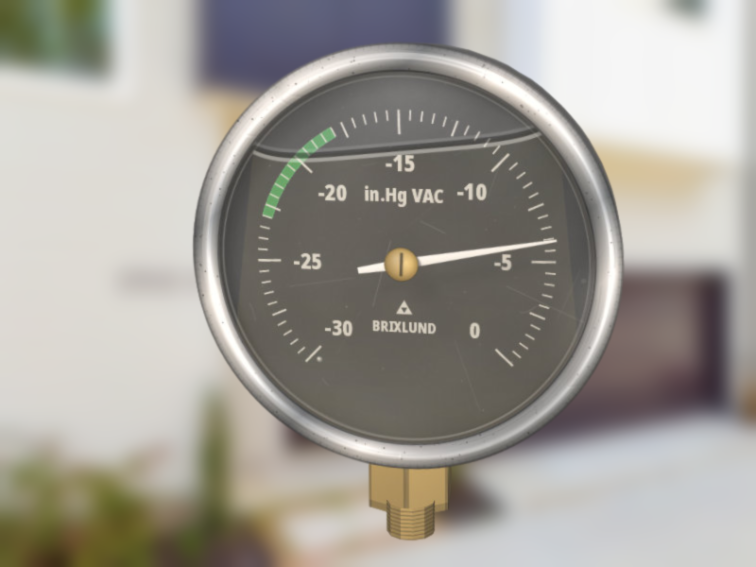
-6 inHg
